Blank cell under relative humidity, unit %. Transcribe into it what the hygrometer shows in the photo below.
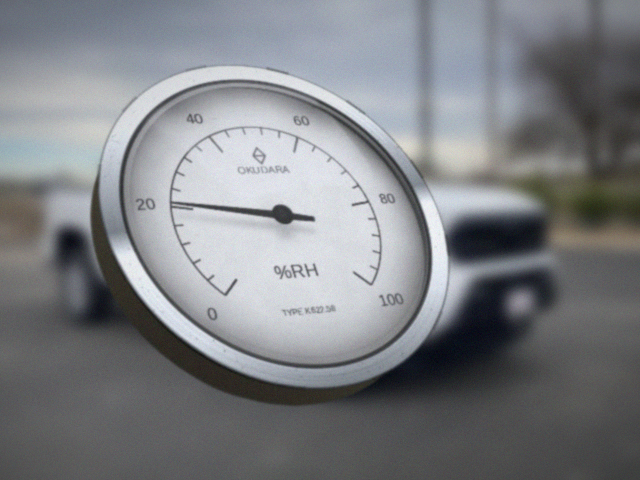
20 %
